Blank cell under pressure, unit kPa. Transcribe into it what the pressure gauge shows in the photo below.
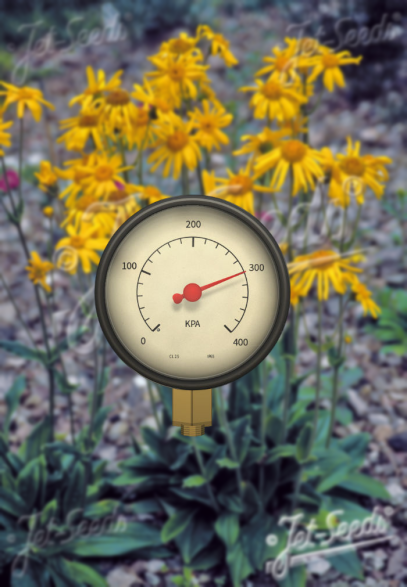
300 kPa
